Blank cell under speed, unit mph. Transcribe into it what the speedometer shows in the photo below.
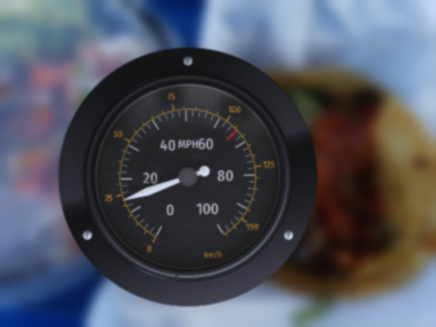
14 mph
